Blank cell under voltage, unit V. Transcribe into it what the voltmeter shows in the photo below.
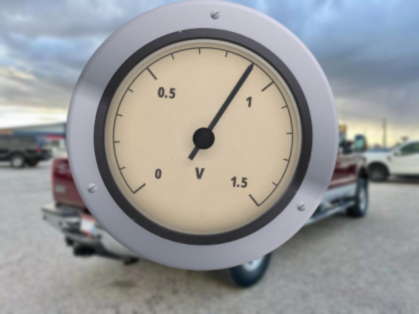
0.9 V
